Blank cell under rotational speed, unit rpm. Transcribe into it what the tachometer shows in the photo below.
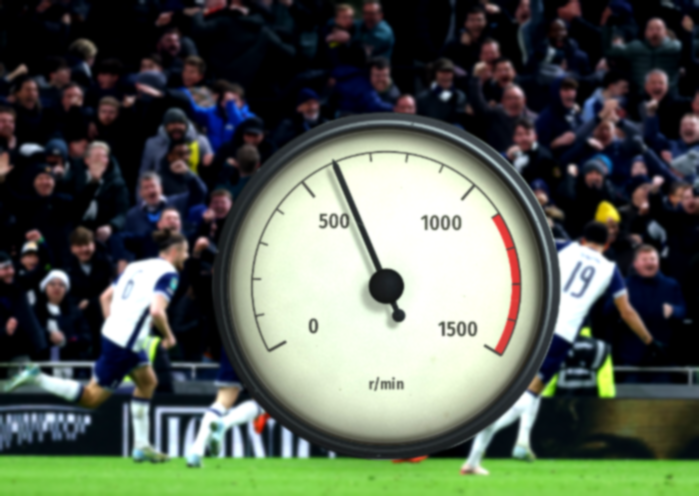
600 rpm
